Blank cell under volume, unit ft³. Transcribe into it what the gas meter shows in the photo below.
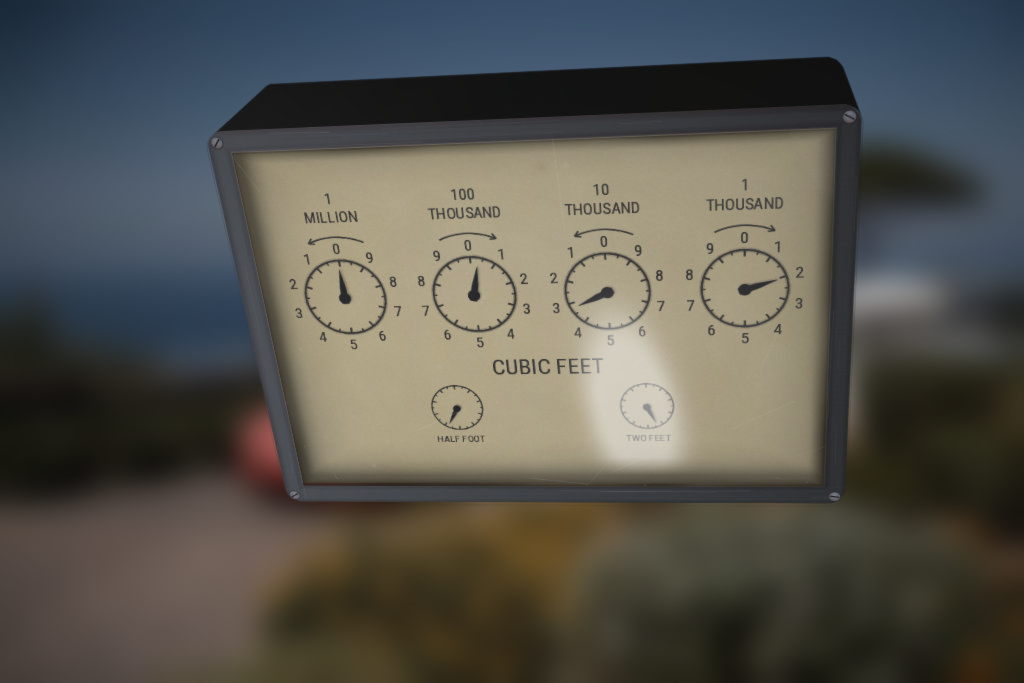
3200 ft³
